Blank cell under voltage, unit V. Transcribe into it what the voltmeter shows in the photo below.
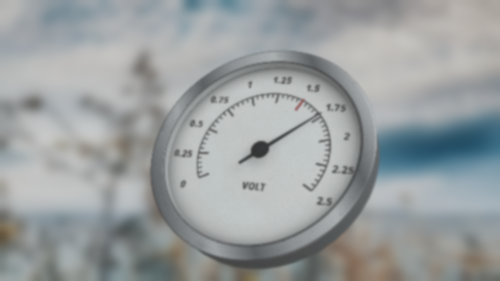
1.75 V
